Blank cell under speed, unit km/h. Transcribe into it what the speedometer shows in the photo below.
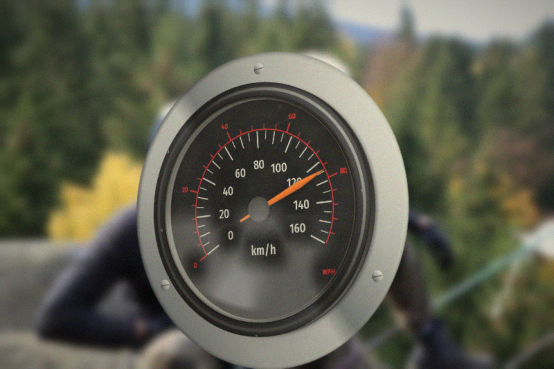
125 km/h
